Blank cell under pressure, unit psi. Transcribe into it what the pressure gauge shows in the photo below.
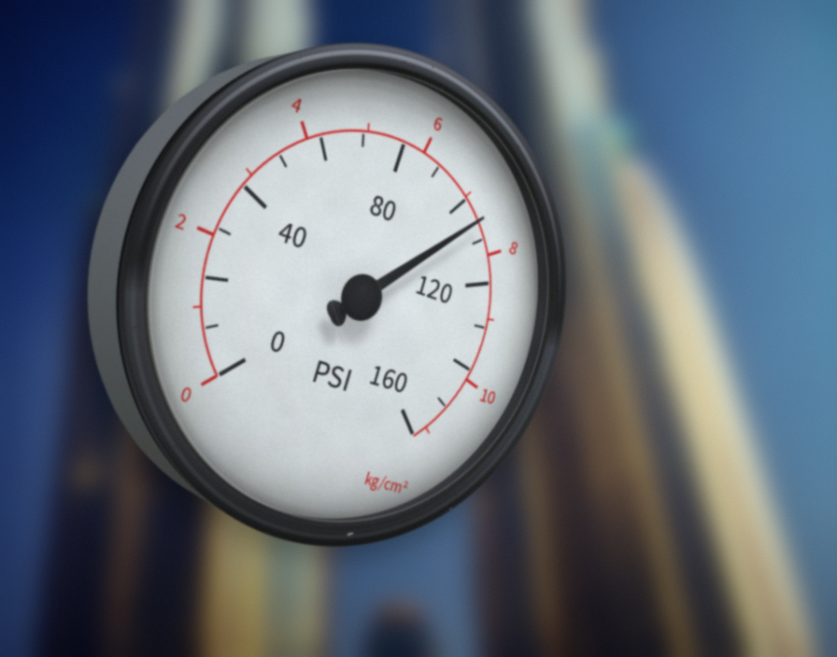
105 psi
